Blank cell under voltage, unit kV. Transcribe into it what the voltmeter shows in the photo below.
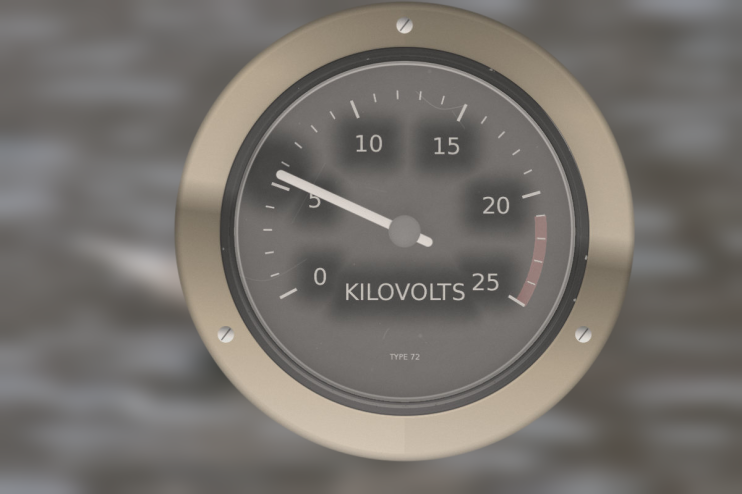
5.5 kV
